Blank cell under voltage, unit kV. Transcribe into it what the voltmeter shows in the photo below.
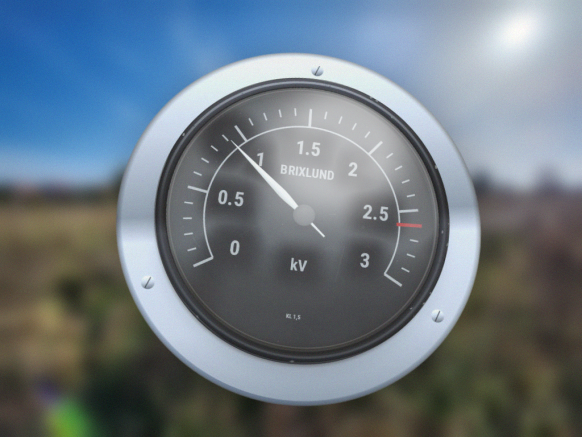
0.9 kV
